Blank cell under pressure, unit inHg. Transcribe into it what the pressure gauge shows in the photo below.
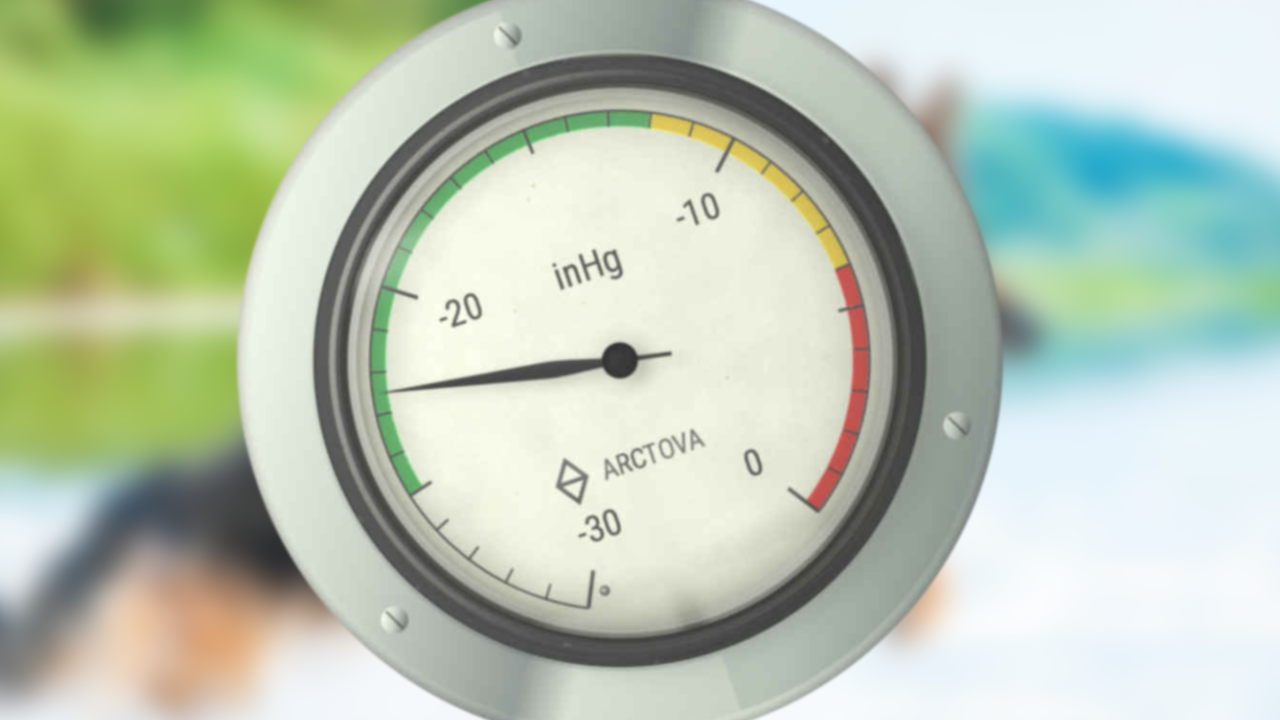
-22.5 inHg
